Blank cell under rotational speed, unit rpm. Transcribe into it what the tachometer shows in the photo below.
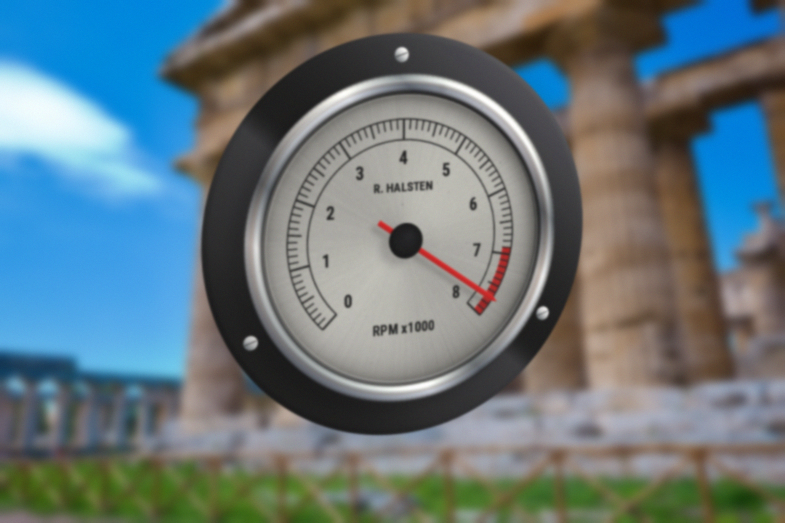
7700 rpm
